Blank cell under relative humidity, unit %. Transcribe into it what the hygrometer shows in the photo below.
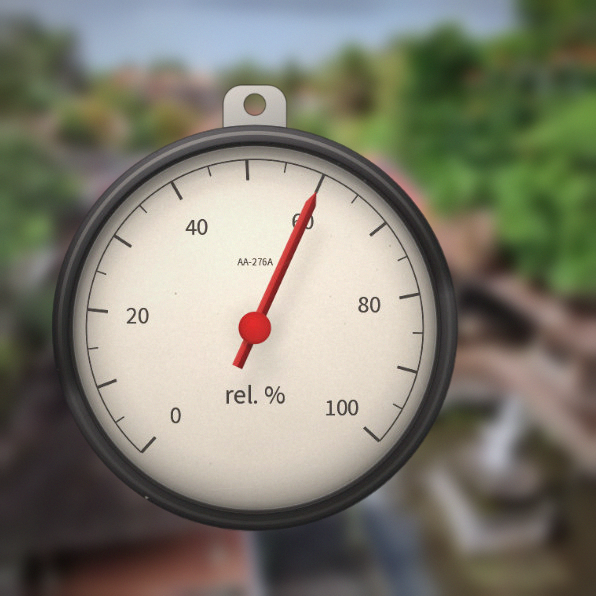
60 %
